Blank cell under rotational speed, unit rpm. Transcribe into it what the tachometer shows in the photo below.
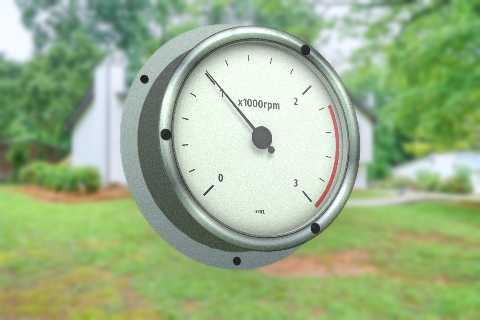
1000 rpm
